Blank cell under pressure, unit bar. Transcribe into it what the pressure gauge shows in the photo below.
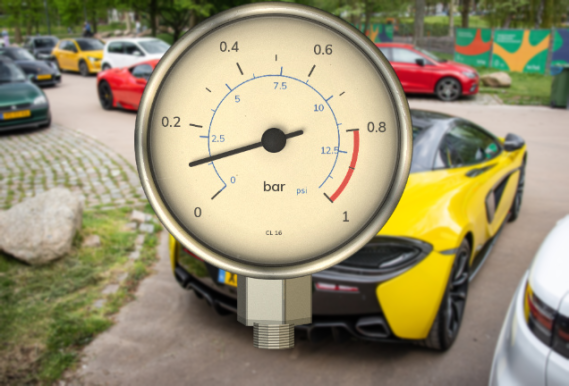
0.1 bar
